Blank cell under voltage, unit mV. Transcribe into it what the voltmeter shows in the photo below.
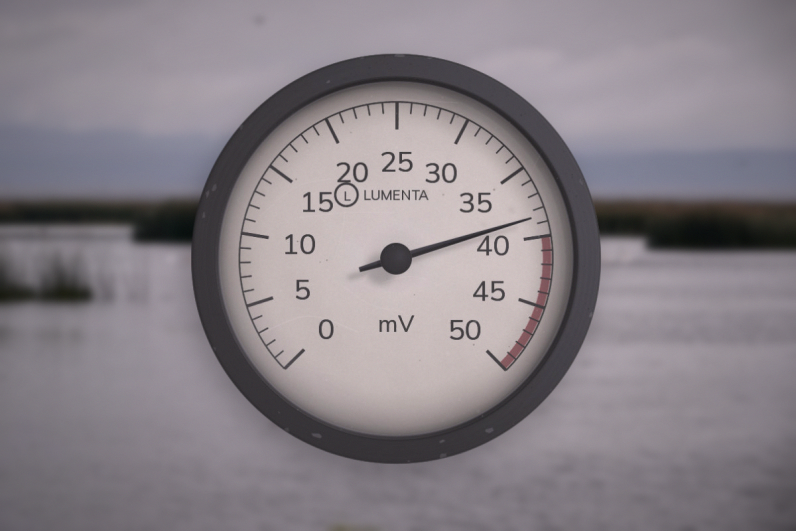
38.5 mV
